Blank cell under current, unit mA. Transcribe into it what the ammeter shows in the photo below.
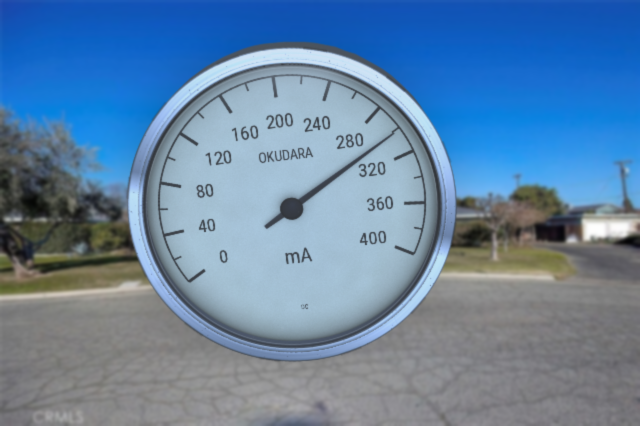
300 mA
